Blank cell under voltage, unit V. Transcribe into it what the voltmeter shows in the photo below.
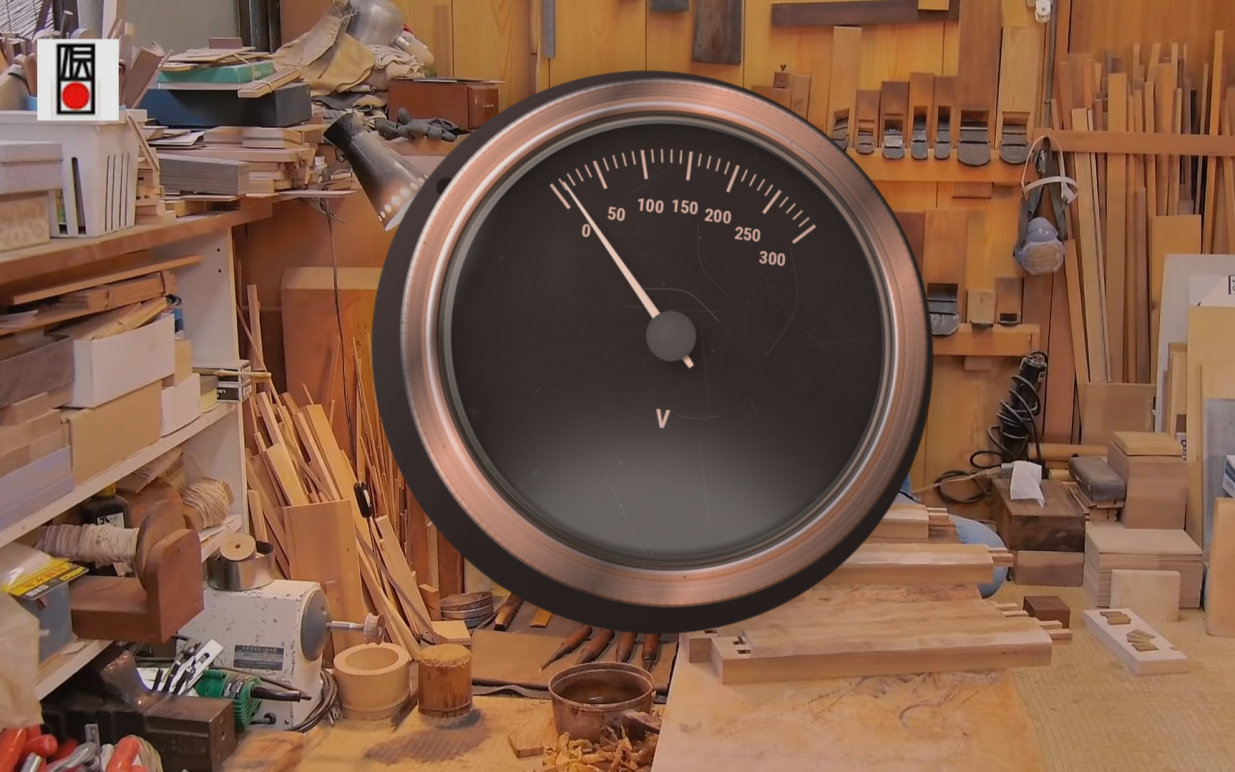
10 V
